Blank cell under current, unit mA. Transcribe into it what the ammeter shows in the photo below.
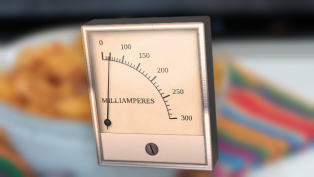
50 mA
